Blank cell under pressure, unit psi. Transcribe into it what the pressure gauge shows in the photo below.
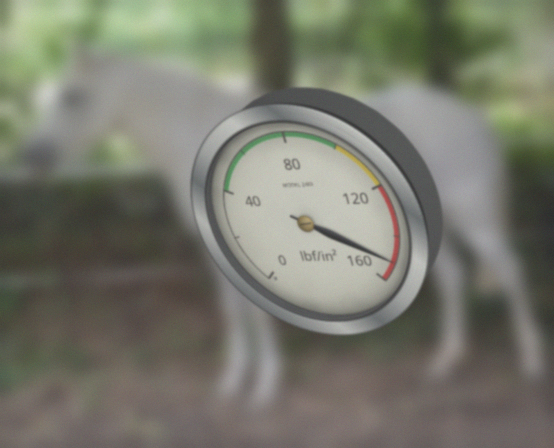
150 psi
